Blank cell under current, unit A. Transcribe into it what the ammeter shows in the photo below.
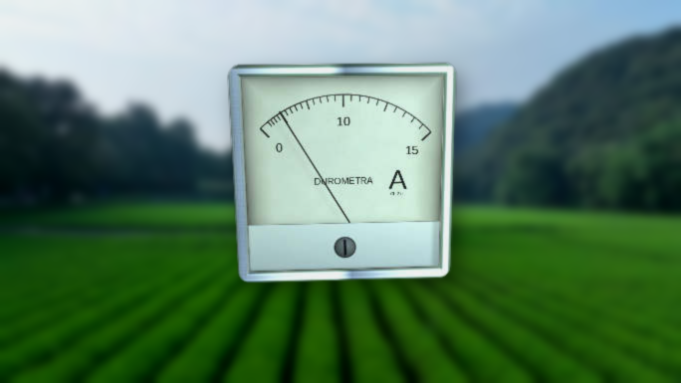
5 A
